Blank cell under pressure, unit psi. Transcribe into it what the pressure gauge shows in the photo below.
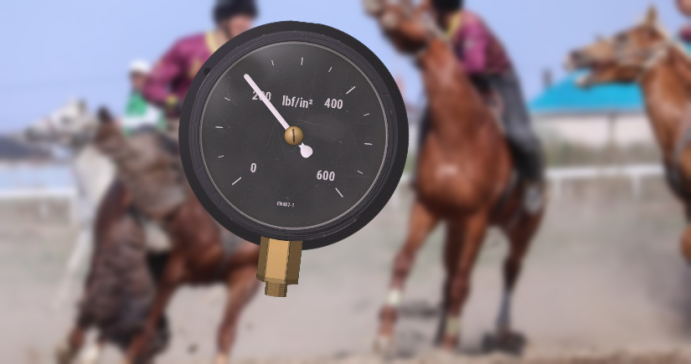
200 psi
